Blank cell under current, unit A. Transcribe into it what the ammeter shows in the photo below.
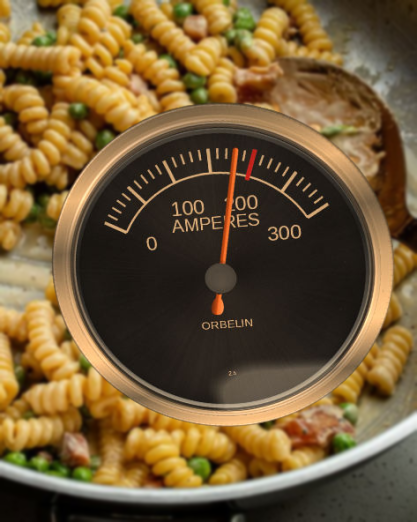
180 A
